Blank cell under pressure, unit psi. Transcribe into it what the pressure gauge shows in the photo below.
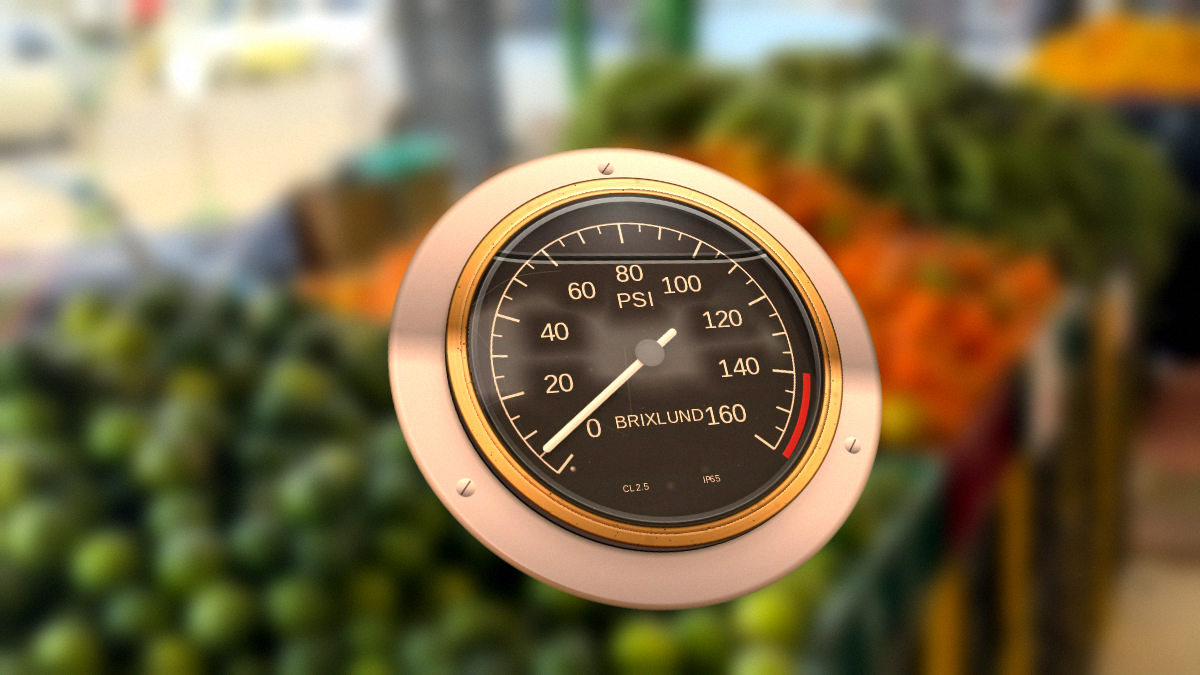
5 psi
